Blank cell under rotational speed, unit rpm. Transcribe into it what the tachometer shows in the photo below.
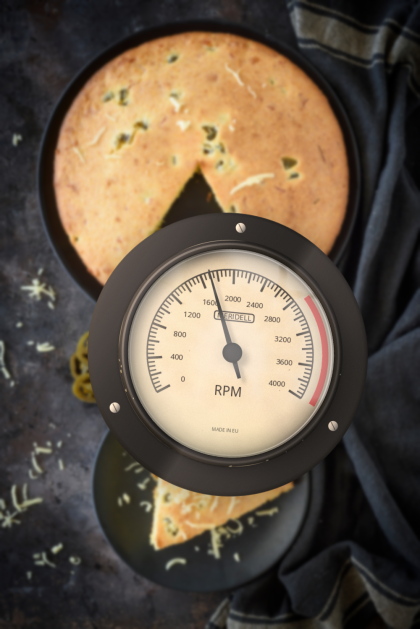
1700 rpm
